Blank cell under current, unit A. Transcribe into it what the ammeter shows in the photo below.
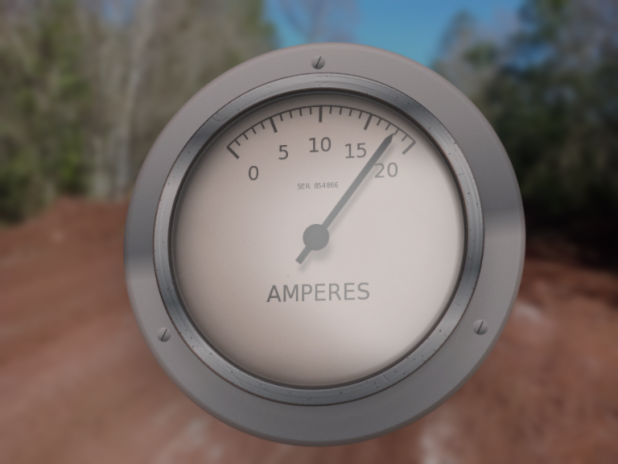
18 A
